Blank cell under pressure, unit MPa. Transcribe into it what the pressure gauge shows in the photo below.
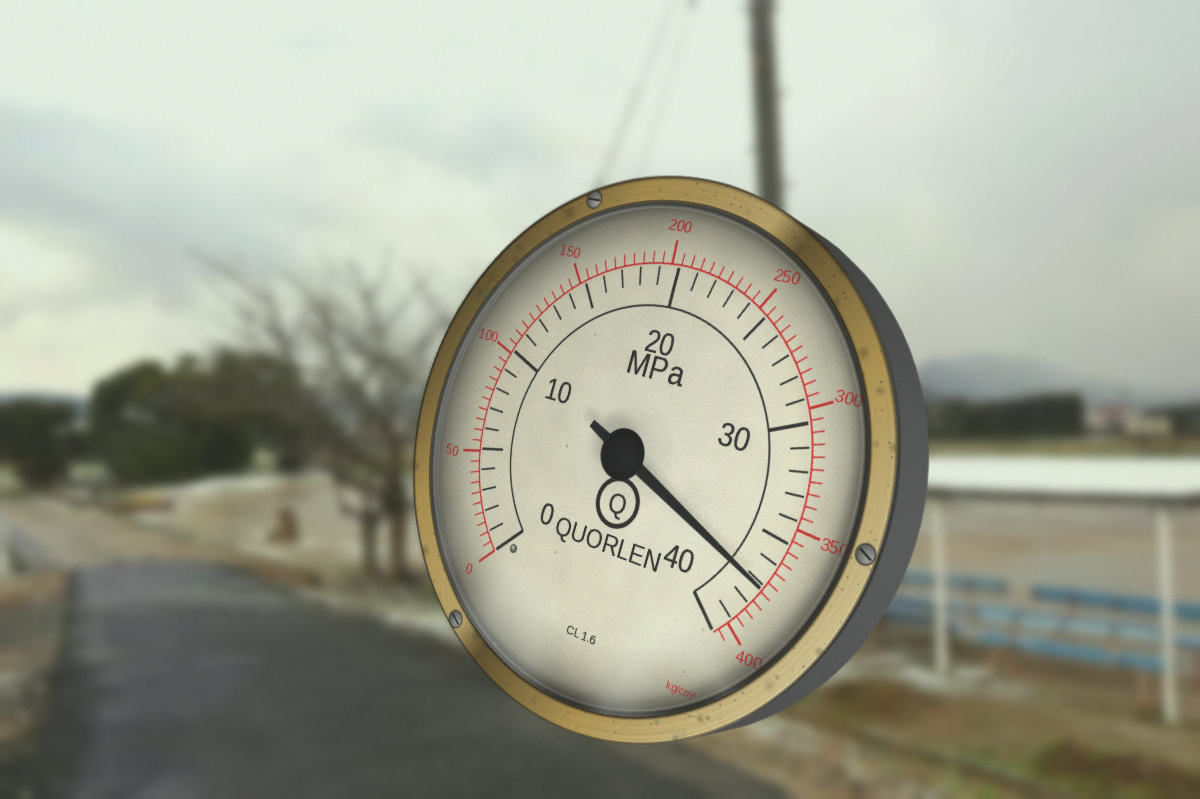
37 MPa
